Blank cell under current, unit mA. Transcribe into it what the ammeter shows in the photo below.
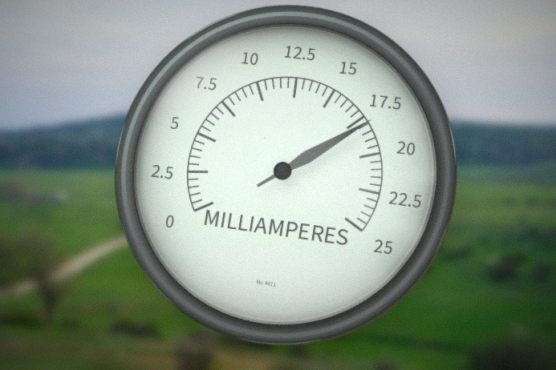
18 mA
